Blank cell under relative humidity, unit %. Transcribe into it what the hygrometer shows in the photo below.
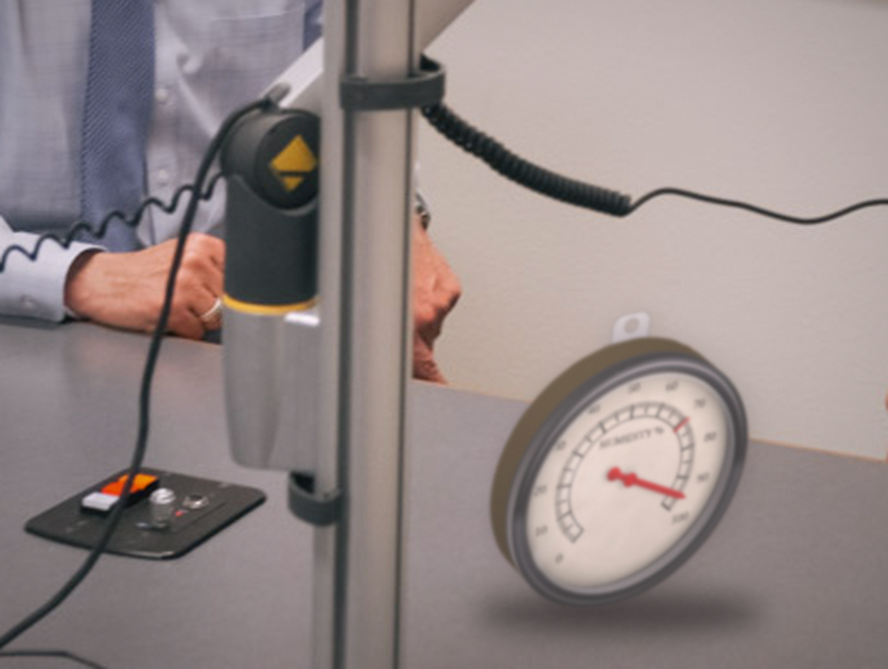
95 %
